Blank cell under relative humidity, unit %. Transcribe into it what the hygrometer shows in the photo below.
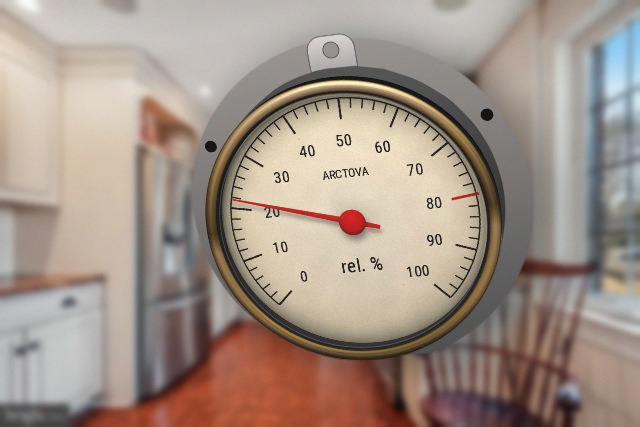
22 %
